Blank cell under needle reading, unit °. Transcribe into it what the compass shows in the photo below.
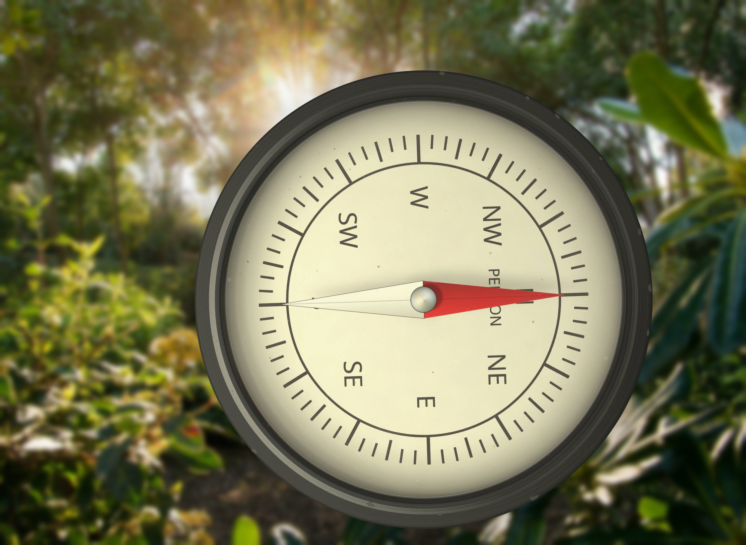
0 °
